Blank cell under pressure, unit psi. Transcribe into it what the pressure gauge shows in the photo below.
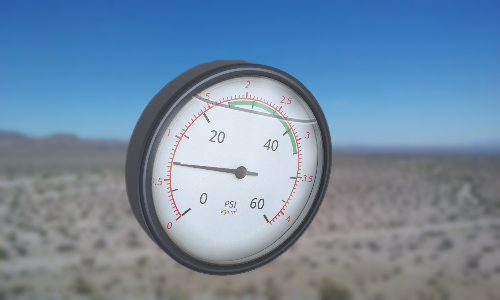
10 psi
